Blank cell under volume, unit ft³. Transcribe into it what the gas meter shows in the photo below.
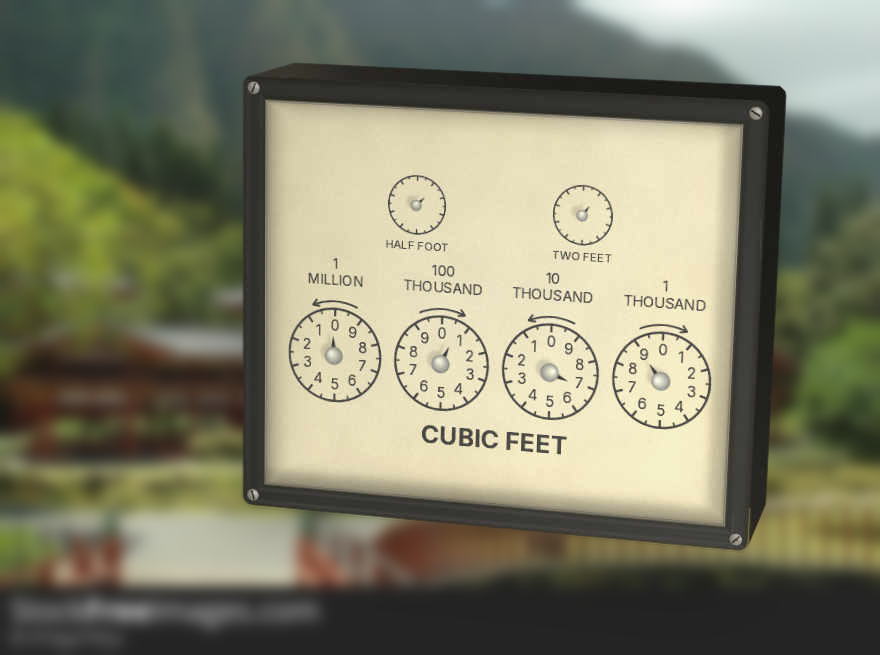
6900 ft³
